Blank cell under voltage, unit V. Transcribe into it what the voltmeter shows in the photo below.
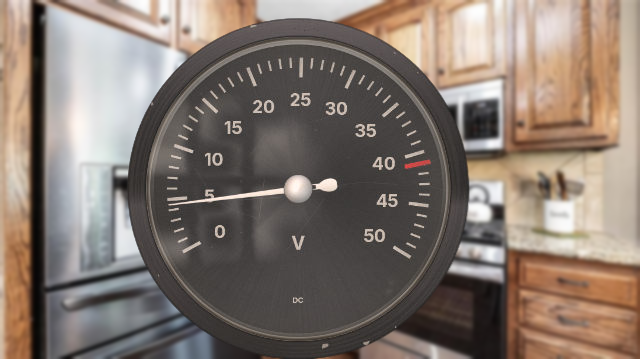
4.5 V
